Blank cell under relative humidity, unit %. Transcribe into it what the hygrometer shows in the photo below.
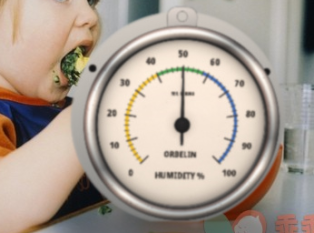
50 %
